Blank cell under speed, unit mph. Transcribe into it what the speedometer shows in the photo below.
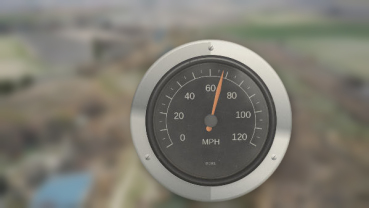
67.5 mph
